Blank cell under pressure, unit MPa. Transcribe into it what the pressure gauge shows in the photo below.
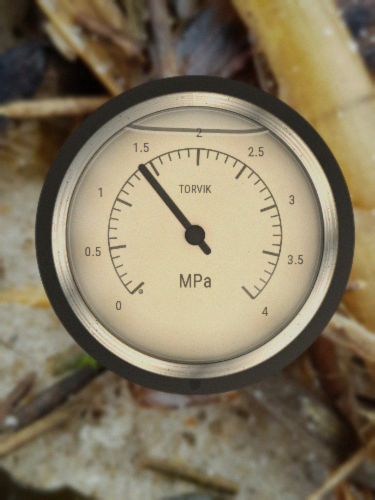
1.4 MPa
